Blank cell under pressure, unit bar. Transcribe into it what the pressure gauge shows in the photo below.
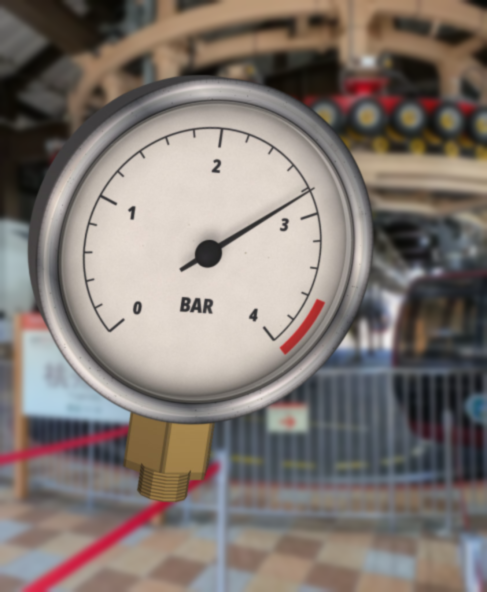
2.8 bar
